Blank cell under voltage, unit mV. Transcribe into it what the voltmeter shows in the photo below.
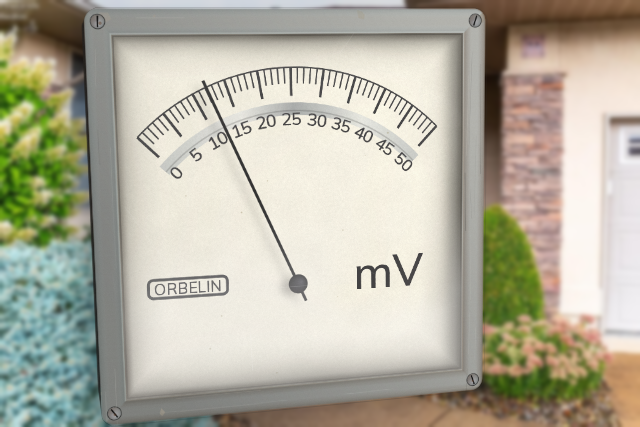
12 mV
